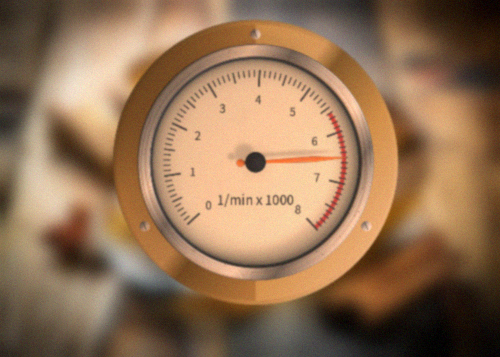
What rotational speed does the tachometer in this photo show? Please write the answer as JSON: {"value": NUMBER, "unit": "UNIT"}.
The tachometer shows {"value": 6500, "unit": "rpm"}
